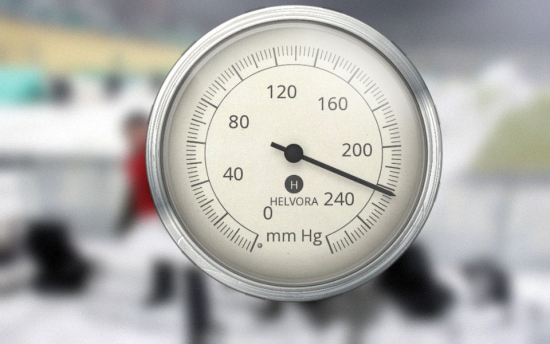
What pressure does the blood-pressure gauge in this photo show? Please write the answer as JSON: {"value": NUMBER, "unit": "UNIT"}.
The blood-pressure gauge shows {"value": 222, "unit": "mmHg"}
